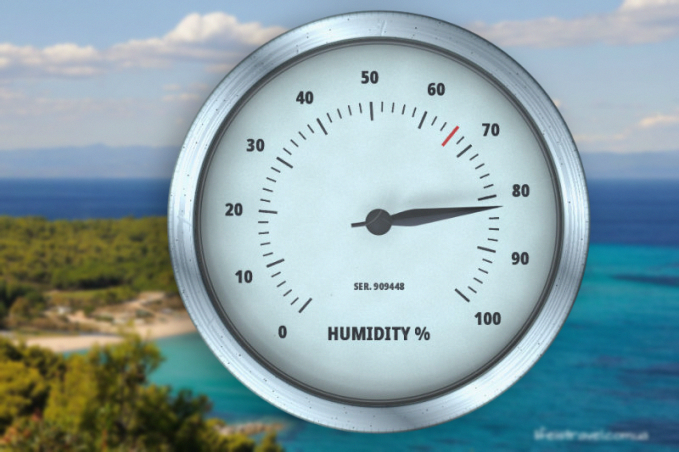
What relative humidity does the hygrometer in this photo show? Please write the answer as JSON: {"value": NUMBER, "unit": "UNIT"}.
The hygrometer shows {"value": 82, "unit": "%"}
